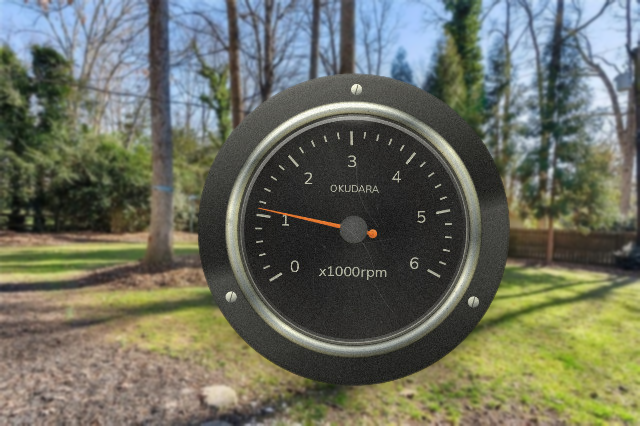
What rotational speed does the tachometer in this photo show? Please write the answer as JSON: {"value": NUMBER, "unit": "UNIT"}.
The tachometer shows {"value": 1100, "unit": "rpm"}
